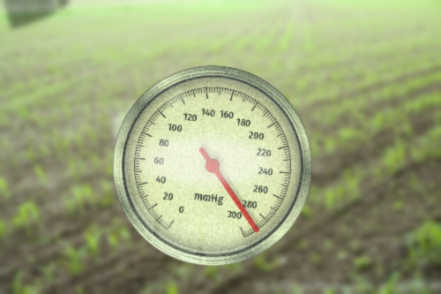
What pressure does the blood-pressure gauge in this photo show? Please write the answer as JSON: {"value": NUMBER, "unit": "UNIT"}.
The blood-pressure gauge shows {"value": 290, "unit": "mmHg"}
